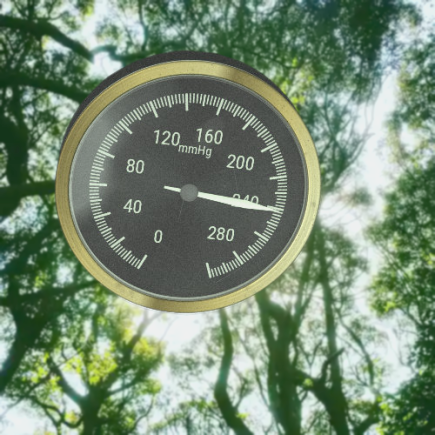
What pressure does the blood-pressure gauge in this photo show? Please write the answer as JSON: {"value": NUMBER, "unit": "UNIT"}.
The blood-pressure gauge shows {"value": 240, "unit": "mmHg"}
